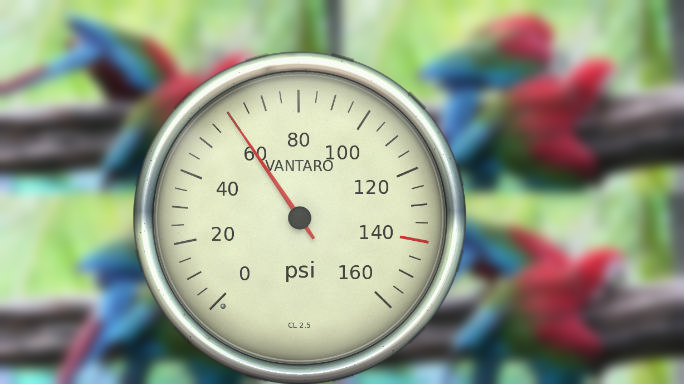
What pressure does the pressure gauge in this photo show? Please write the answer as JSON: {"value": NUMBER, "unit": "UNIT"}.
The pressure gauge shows {"value": 60, "unit": "psi"}
